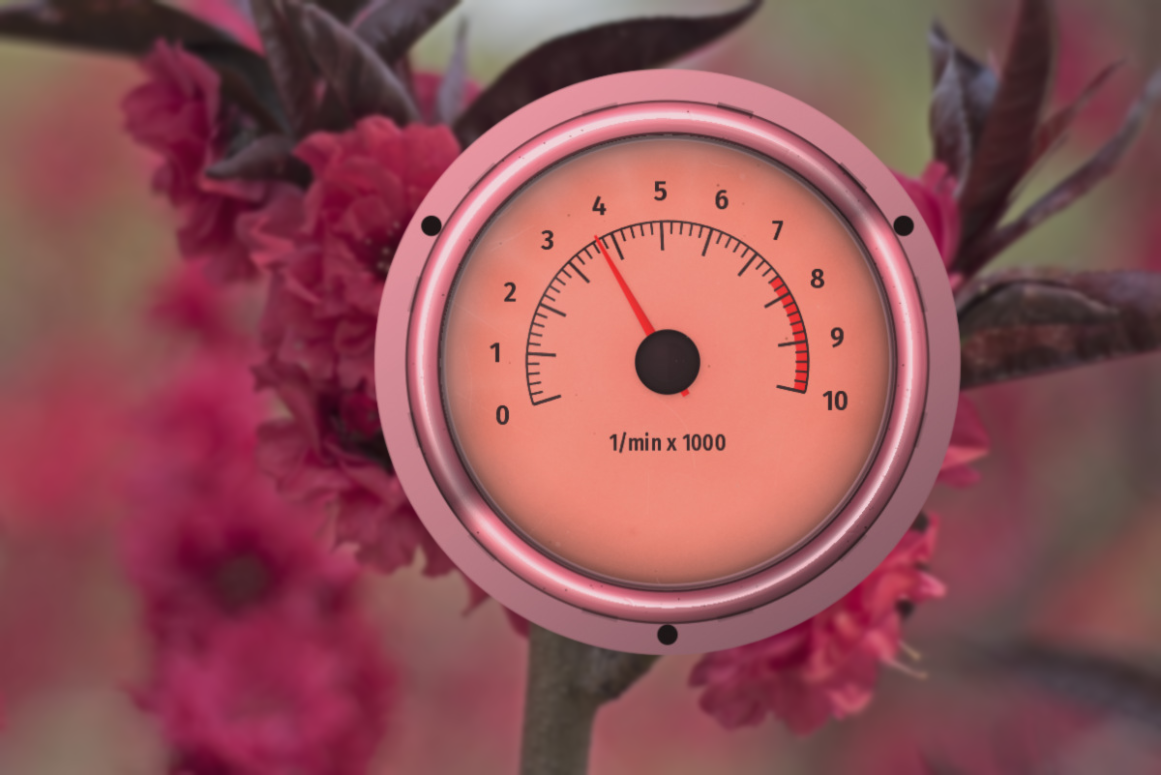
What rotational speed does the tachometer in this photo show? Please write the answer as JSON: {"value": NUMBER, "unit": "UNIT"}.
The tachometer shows {"value": 3700, "unit": "rpm"}
